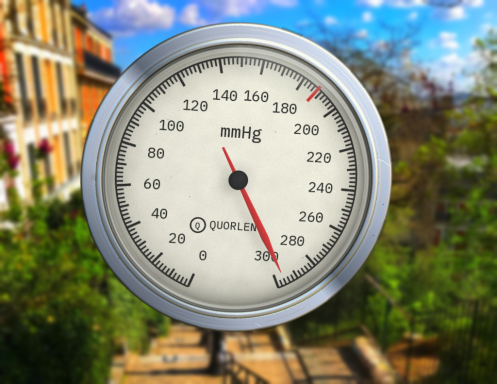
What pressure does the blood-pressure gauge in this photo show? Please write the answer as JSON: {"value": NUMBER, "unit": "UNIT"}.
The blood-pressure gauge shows {"value": 296, "unit": "mmHg"}
